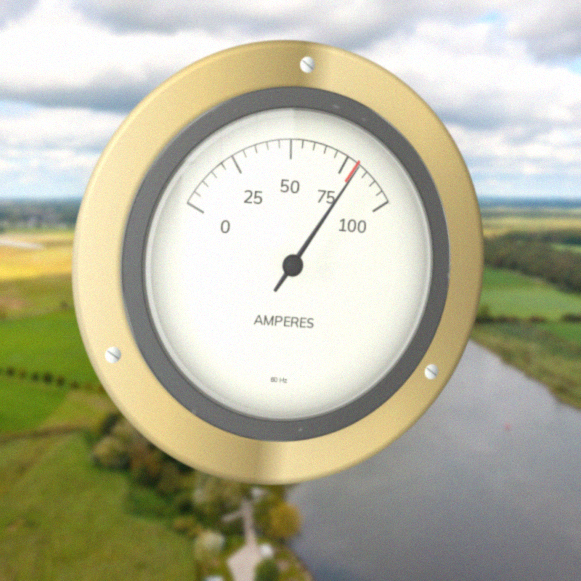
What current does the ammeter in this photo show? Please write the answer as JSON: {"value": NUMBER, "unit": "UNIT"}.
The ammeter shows {"value": 80, "unit": "A"}
